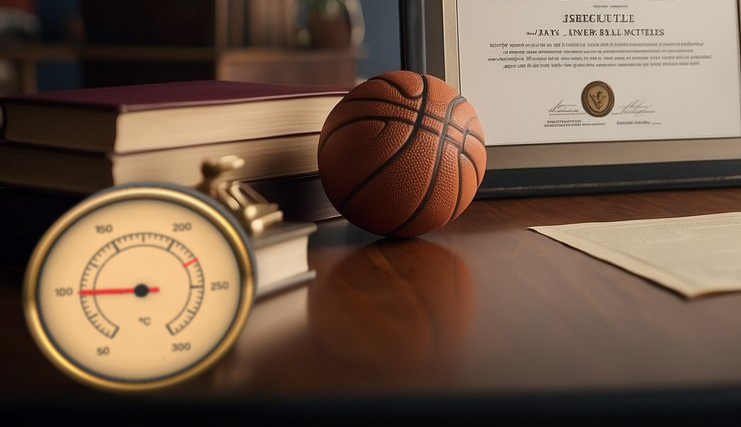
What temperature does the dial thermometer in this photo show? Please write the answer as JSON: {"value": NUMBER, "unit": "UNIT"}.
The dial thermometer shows {"value": 100, "unit": "°C"}
